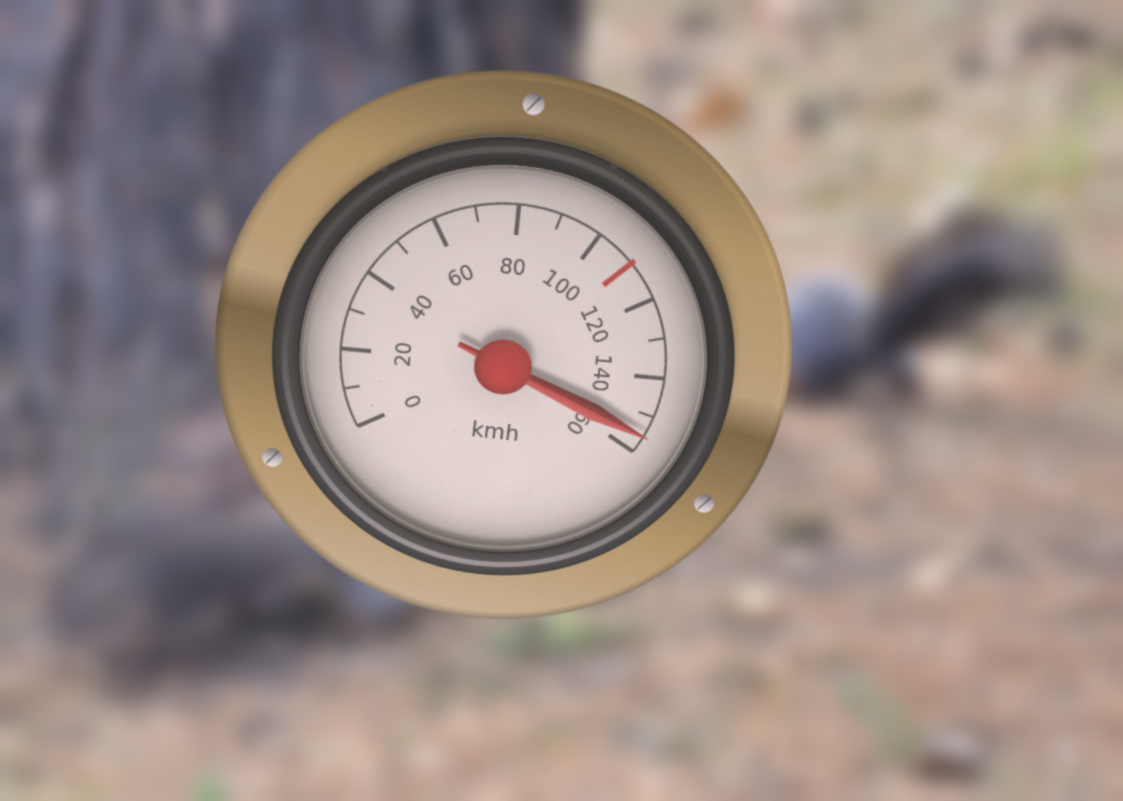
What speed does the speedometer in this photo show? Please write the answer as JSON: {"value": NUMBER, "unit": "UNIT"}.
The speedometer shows {"value": 155, "unit": "km/h"}
